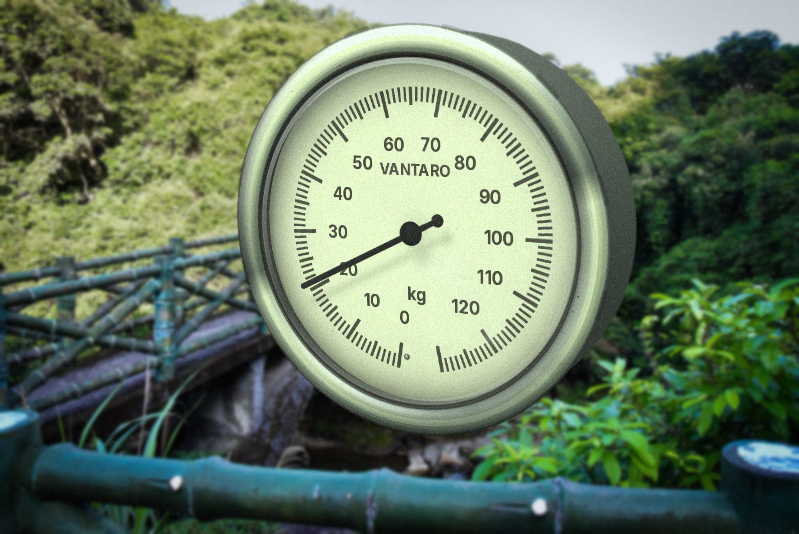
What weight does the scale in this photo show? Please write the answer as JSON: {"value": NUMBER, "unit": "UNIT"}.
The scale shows {"value": 21, "unit": "kg"}
